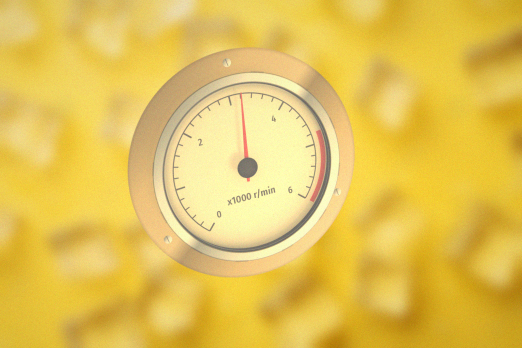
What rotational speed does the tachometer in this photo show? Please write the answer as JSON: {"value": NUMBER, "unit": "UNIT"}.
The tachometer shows {"value": 3200, "unit": "rpm"}
